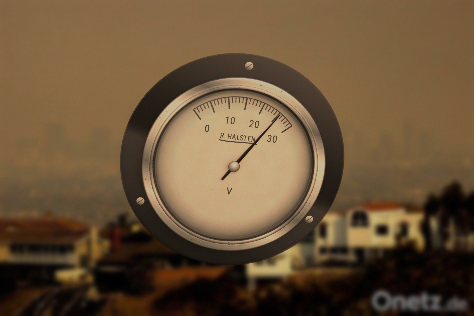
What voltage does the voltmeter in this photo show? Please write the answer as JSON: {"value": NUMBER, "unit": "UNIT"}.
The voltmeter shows {"value": 25, "unit": "V"}
